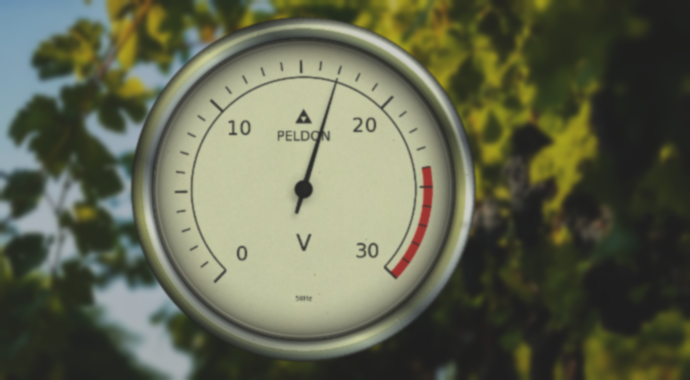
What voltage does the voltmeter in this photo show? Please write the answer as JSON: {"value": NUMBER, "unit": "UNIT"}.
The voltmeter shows {"value": 17, "unit": "V"}
